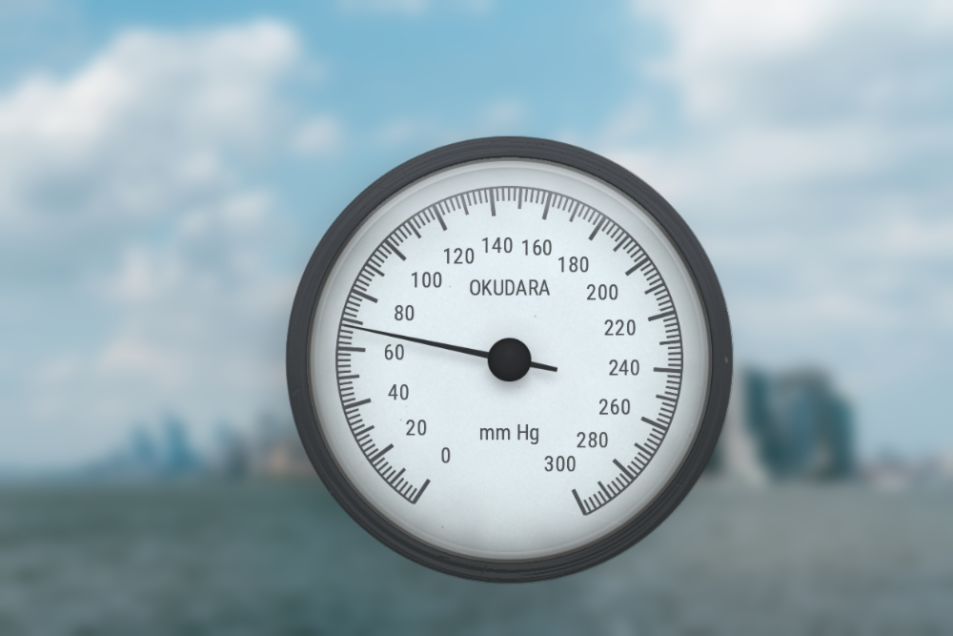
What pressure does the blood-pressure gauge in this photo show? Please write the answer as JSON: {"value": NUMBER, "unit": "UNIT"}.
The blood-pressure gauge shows {"value": 68, "unit": "mmHg"}
